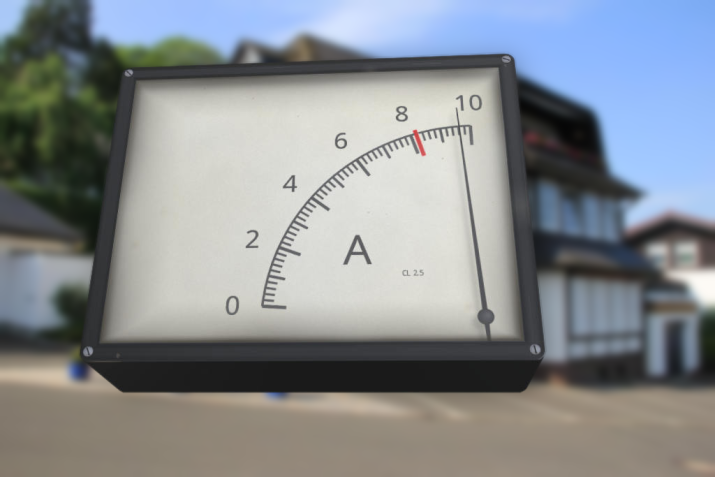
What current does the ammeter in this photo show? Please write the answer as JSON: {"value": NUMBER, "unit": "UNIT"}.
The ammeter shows {"value": 9.6, "unit": "A"}
